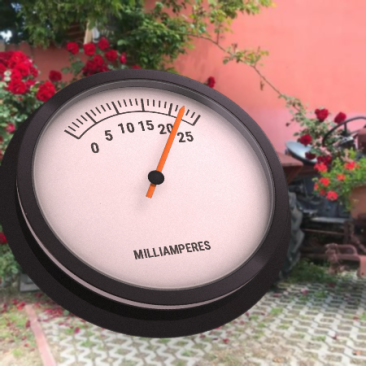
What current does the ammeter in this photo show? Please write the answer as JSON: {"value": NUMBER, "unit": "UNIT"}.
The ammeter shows {"value": 22, "unit": "mA"}
